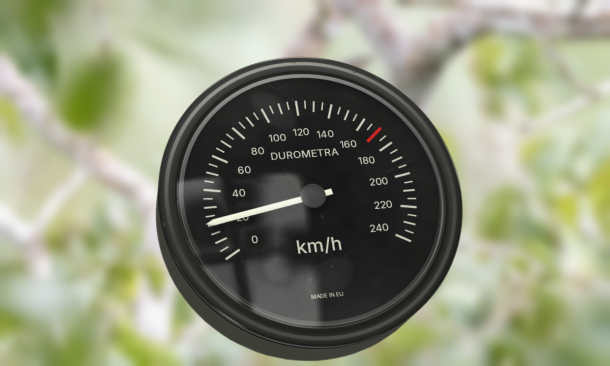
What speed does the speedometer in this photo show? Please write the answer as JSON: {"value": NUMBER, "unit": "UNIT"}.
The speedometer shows {"value": 20, "unit": "km/h"}
